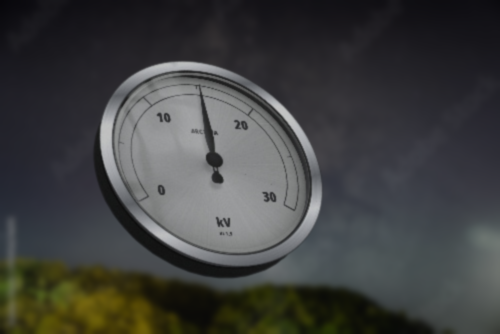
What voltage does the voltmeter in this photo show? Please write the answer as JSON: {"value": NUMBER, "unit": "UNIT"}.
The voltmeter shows {"value": 15, "unit": "kV"}
